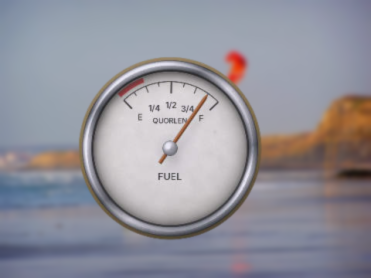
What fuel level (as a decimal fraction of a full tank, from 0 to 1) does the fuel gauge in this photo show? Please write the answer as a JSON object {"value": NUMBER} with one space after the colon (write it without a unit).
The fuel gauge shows {"value": 0.875}
